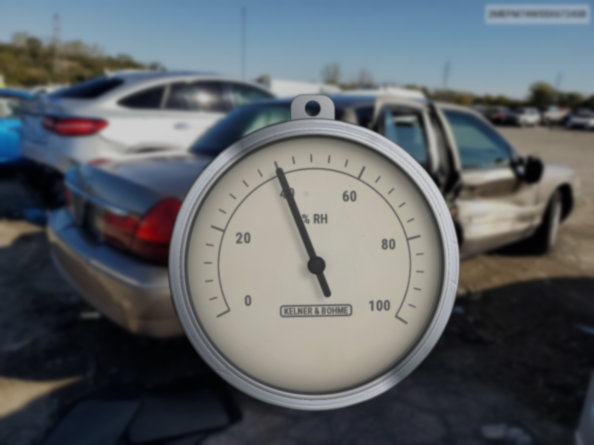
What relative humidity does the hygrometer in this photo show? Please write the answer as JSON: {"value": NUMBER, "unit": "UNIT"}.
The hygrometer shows {"value": 40, "unit": "%"}
